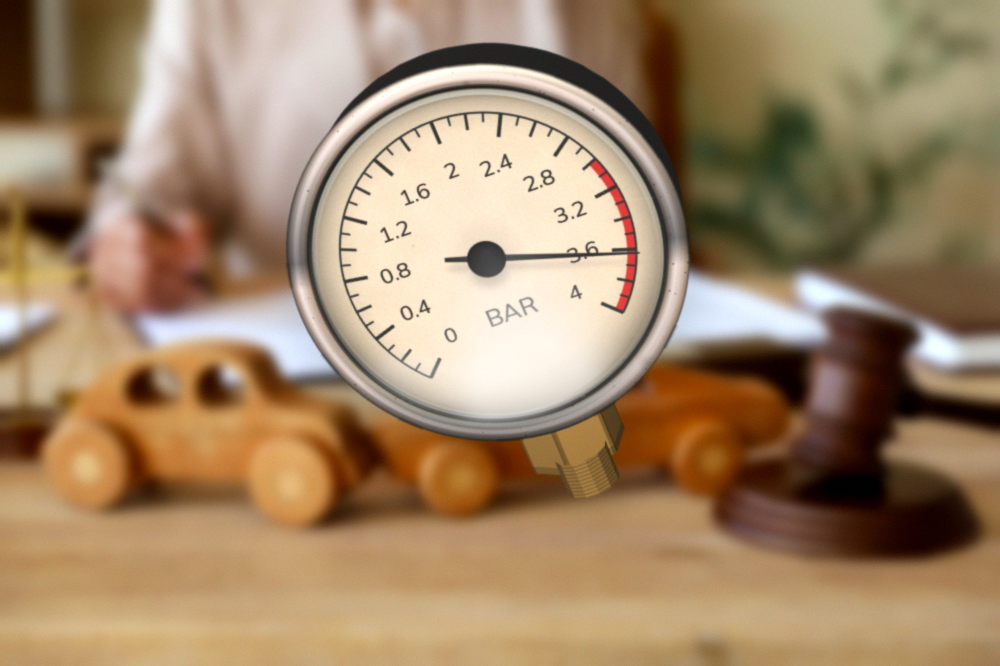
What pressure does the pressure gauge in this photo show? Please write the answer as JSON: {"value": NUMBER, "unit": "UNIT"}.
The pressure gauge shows {"value": 3.6, "unit": "bar"}
